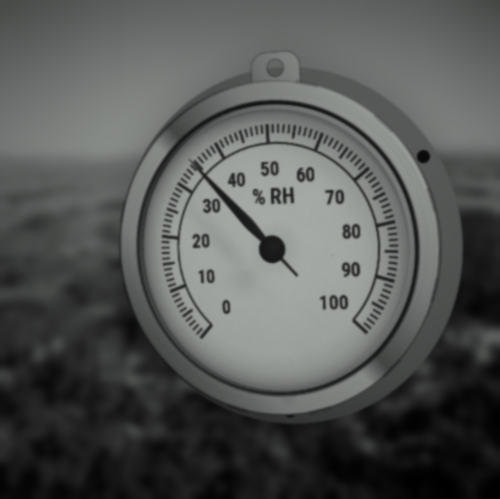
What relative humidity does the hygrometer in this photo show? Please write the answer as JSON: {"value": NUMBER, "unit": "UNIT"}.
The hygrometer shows {"value": 35, "unit": "%"}
